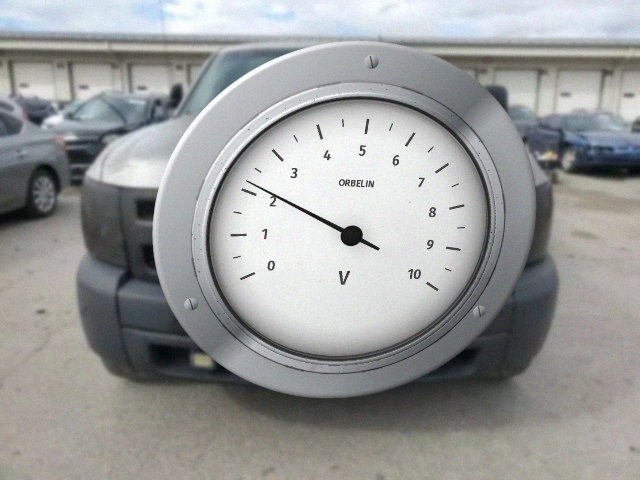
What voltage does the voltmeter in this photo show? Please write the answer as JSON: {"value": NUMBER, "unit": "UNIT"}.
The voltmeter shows {"value": 2.25, "unit": "V"}
